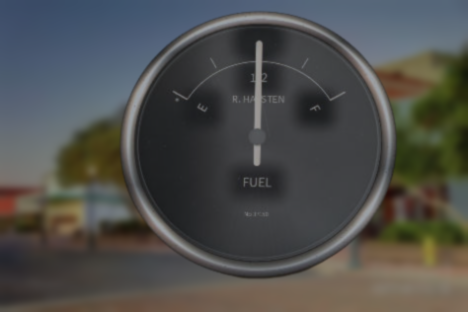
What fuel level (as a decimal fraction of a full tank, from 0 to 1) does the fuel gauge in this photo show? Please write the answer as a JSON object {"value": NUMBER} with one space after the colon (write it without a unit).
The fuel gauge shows {"value": 0.5}
